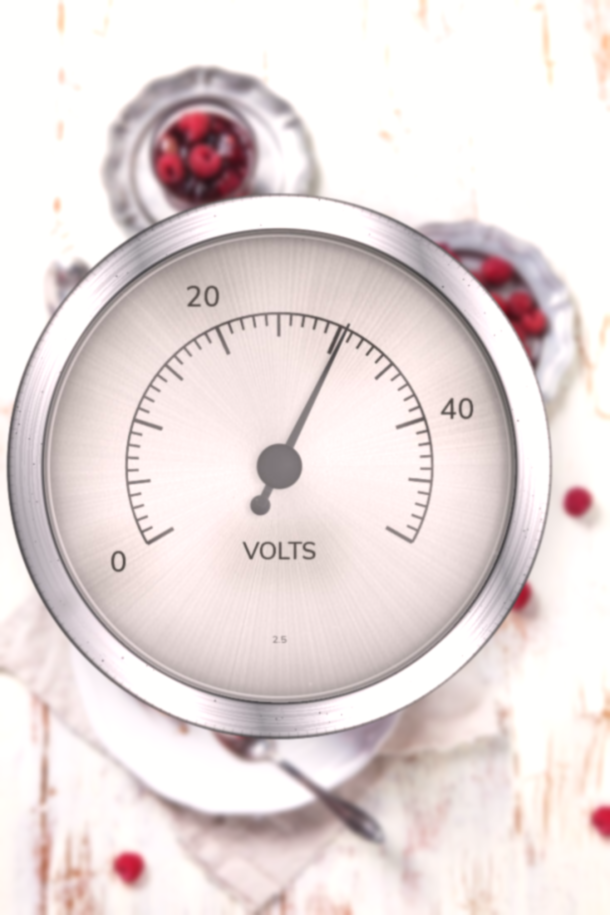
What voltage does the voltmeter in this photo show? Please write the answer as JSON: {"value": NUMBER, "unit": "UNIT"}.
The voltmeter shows {"value": 30.5, "unit": "V"}
